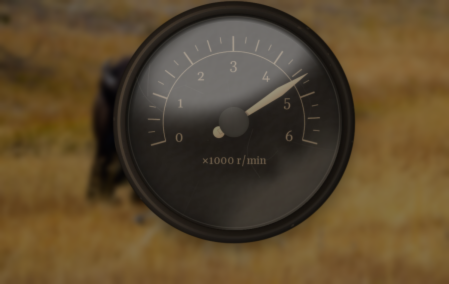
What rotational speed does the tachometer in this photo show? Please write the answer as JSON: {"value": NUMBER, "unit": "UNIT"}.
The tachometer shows {"value": 4625, "unit": "rpm"}
